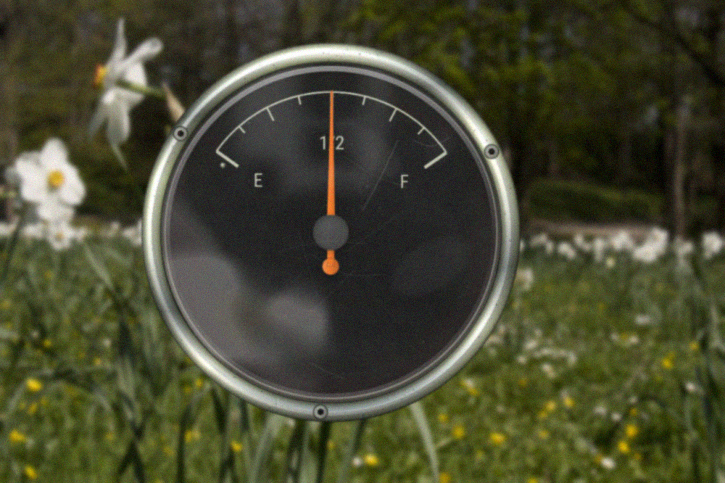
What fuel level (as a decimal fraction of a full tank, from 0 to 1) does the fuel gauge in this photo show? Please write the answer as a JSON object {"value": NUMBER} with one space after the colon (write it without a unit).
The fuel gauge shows {"value": 0.5}
